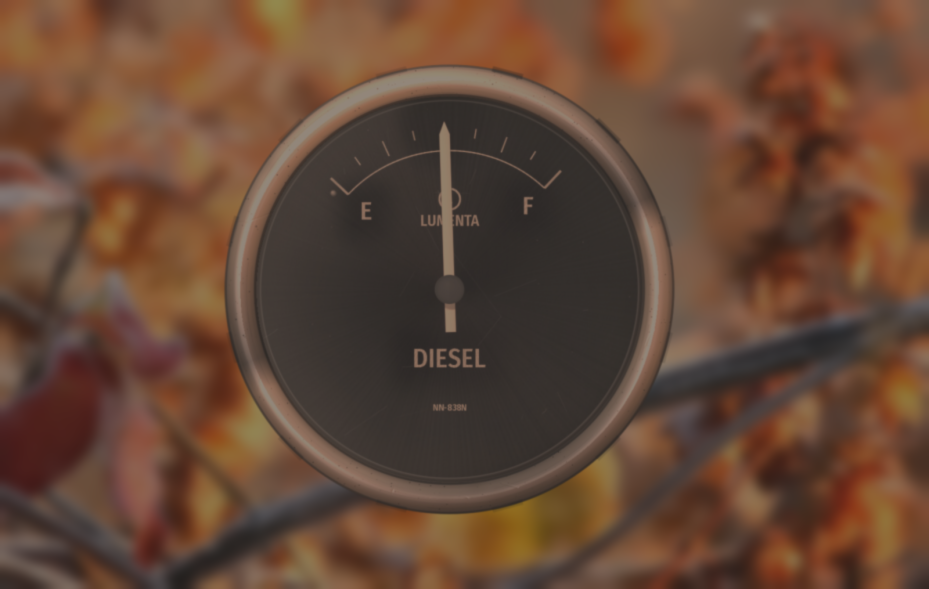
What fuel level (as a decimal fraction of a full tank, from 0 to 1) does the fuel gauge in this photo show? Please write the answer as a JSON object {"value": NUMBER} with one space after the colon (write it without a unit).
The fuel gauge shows {"value": 0.5}
